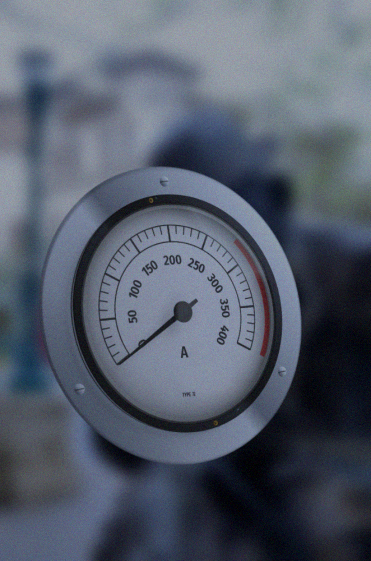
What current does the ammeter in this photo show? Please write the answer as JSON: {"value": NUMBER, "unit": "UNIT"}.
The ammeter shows {"value": 0, "unit": "A"}
